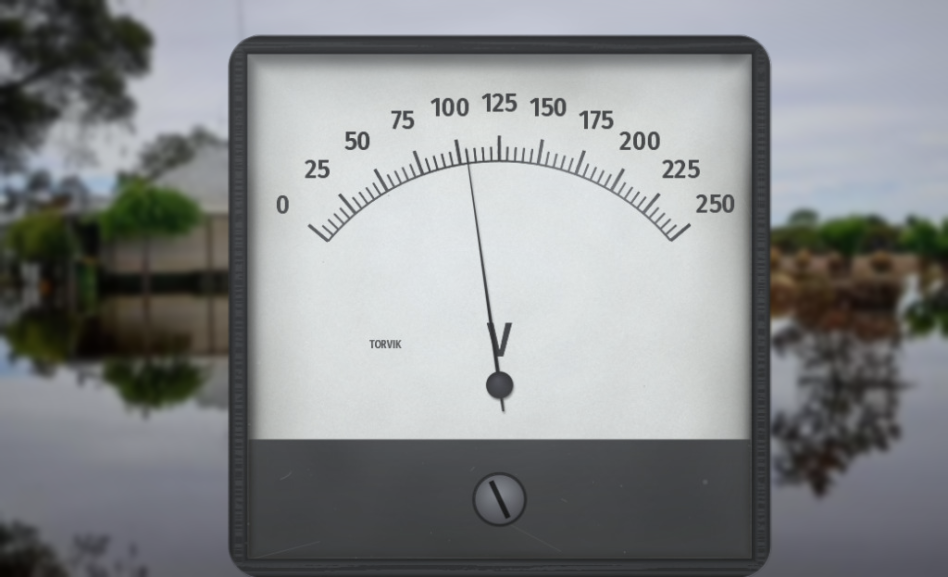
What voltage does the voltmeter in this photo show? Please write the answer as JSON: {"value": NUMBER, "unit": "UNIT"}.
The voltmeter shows {"value": 105, "unit": "V"}
